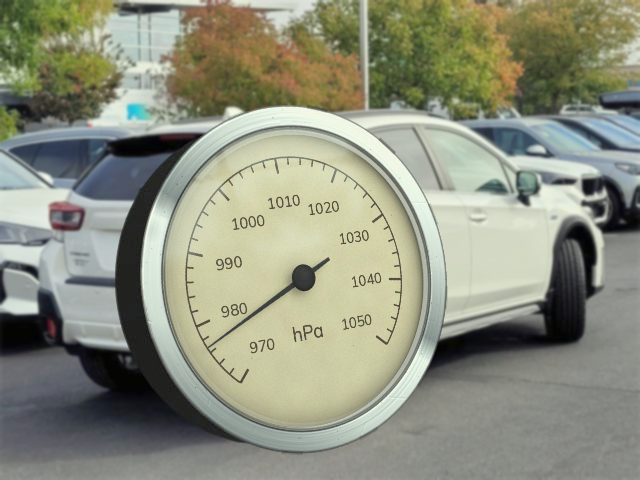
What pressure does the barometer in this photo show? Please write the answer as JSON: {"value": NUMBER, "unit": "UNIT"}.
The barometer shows {"value": 977, "unit": "hPa"}
